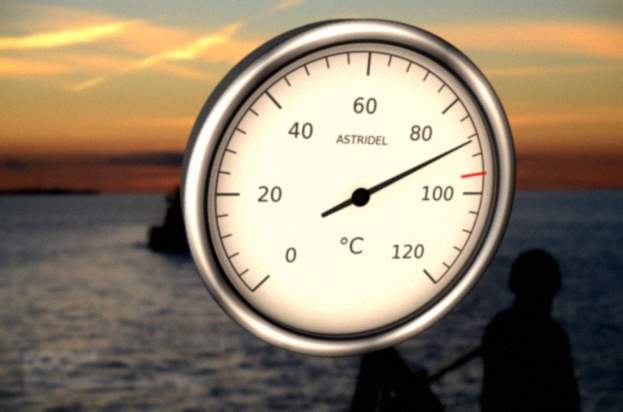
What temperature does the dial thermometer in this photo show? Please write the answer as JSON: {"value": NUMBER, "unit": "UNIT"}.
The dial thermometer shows {"value": 88, "unit": "°C"}
